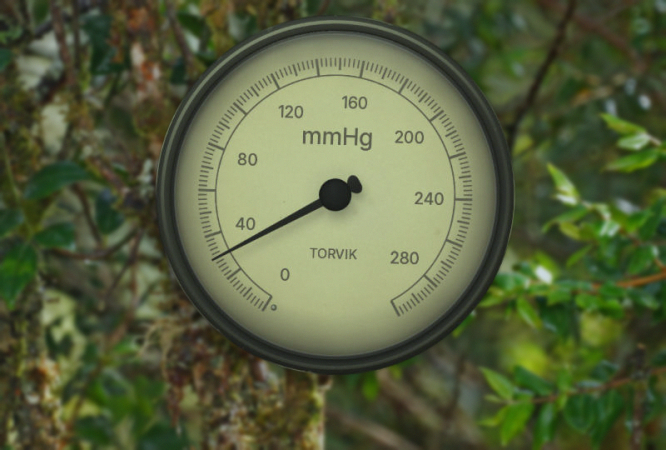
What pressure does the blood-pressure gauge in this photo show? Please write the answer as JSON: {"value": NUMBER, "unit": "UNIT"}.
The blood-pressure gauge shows {"value": 30, "unit": "mmHg"}
